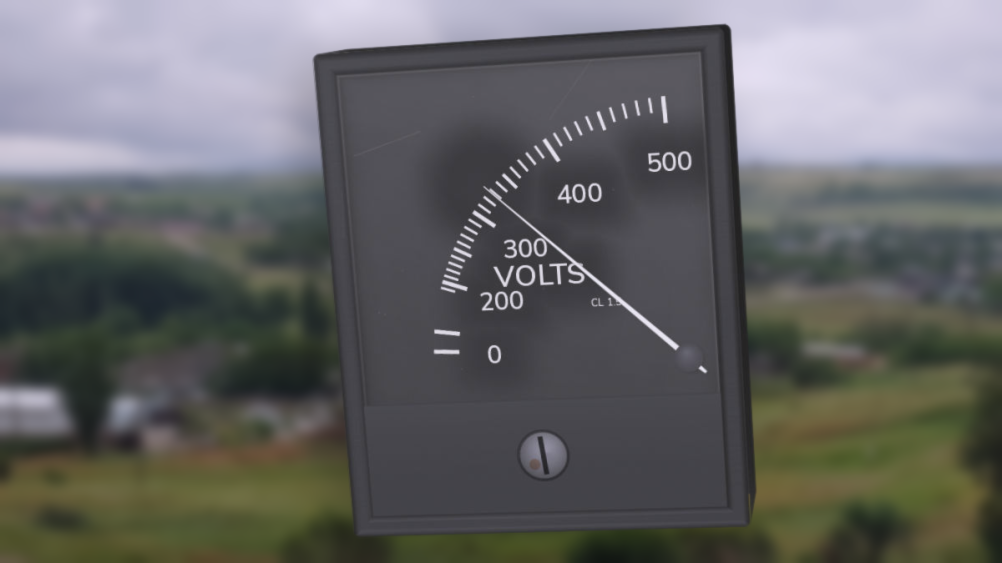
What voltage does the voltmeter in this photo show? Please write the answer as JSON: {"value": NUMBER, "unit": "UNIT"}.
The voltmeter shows {"value": 330, "unit": "V"}
